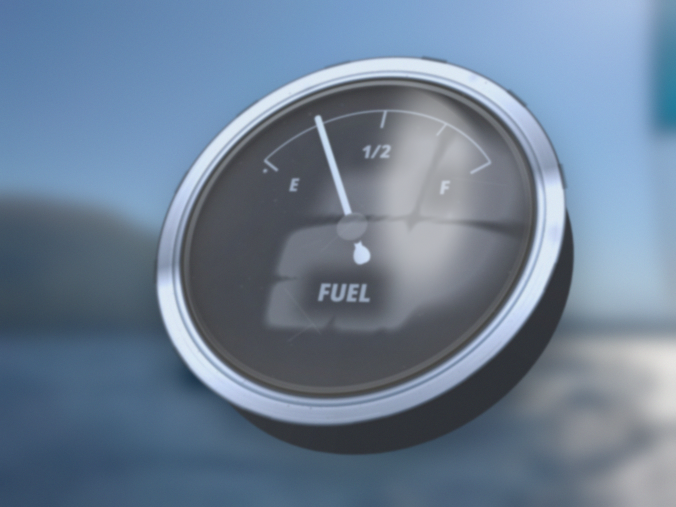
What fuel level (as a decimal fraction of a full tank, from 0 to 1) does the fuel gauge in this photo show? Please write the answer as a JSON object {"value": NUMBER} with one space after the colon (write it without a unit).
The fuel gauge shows {"value": 0.25}
